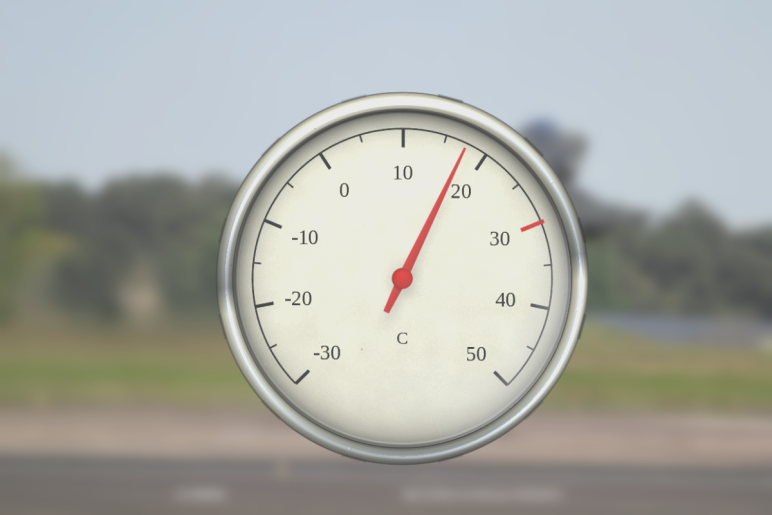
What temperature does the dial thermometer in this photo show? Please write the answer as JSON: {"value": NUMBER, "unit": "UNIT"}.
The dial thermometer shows {"value": 17.5, "unit": "°C"}
